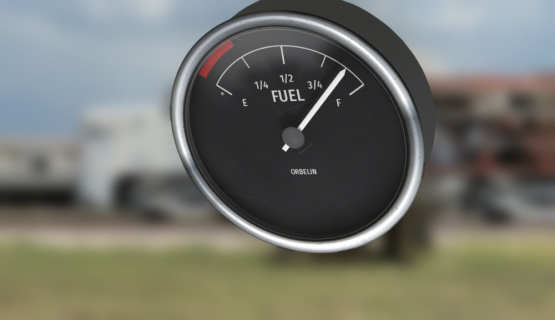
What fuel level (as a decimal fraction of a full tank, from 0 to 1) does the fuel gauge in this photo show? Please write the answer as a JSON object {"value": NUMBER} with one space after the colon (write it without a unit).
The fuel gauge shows {"value": 0.875}
